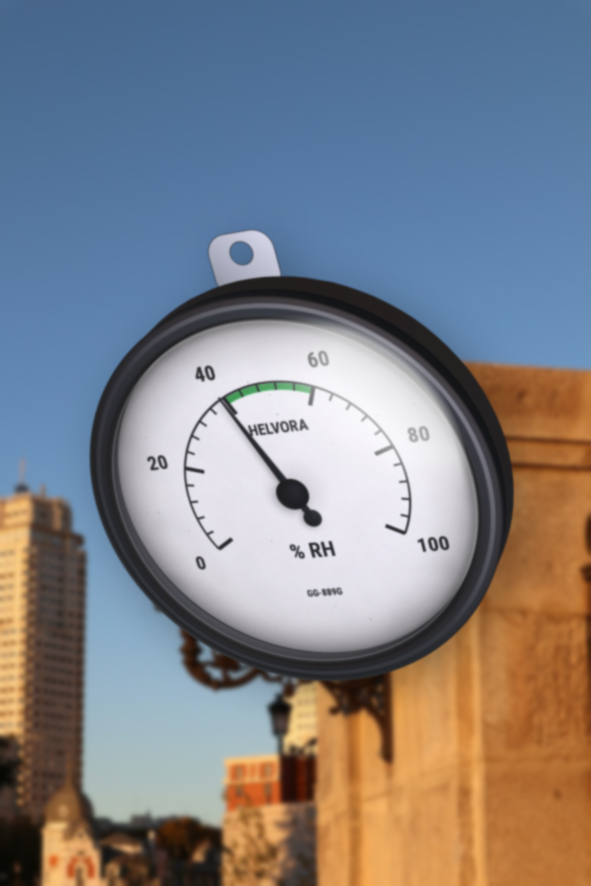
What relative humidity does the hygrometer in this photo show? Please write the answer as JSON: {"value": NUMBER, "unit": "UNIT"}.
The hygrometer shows {"value": 40, "unit": "%"}
